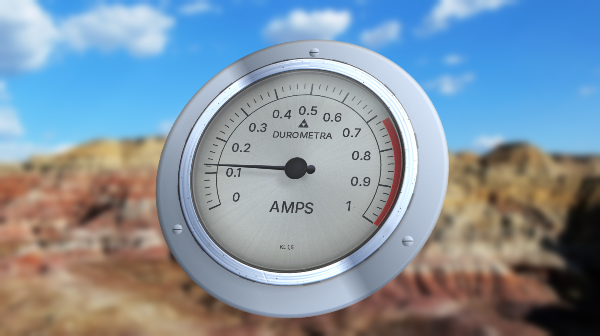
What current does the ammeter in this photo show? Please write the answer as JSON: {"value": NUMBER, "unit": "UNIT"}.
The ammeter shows {"value": 0.12, "unit": "A"}
